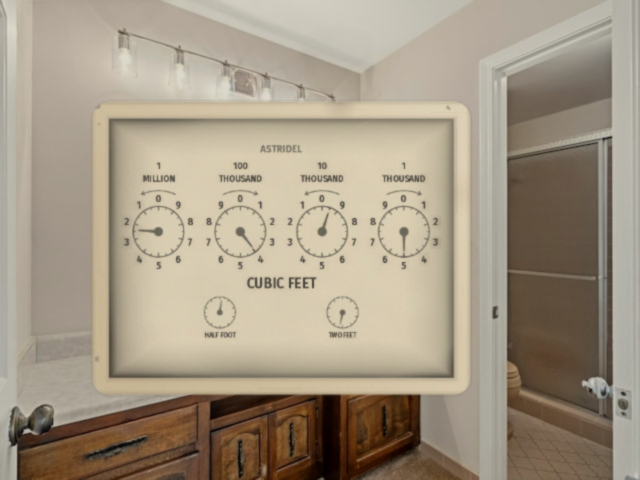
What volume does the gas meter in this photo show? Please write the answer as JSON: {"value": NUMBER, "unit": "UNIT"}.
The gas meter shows {"value": 239500, "unit": "ft³"}
